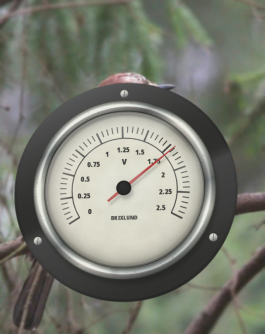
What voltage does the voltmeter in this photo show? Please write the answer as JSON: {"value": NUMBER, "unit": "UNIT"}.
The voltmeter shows {"value": 1.8, "unit": "V"}
